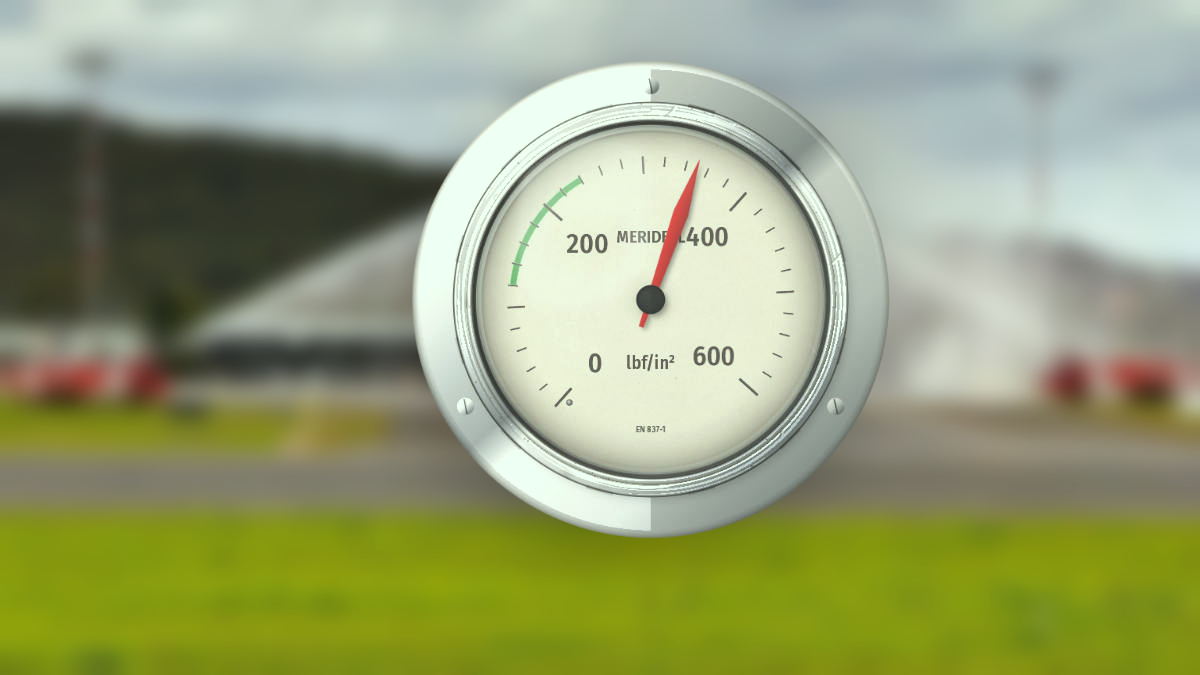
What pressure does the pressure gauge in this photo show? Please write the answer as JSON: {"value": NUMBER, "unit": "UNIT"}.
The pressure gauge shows {"value": 350, "unit": "psi"}
